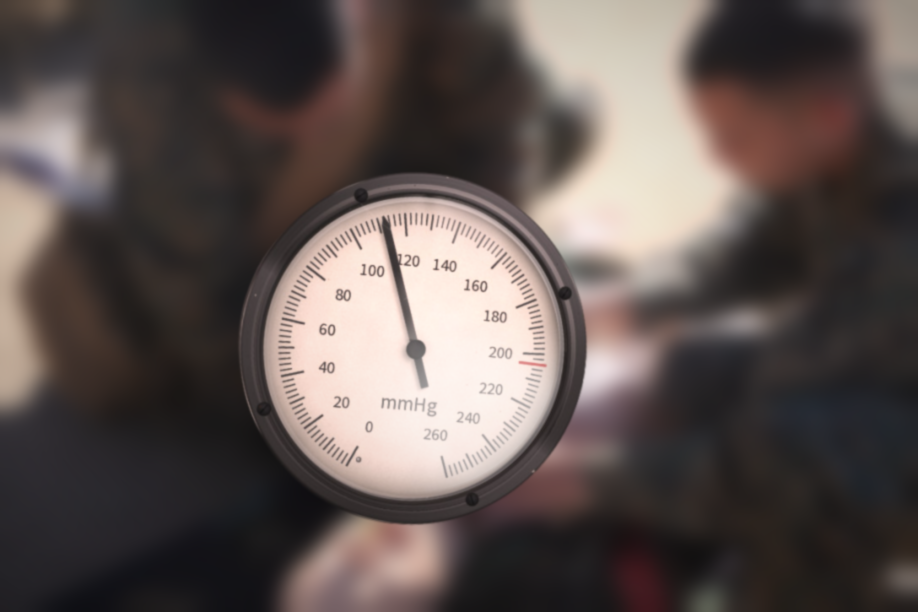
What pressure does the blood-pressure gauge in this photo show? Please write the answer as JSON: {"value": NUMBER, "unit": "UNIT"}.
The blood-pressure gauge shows {"value": 112, "unit": "mmHg"}
